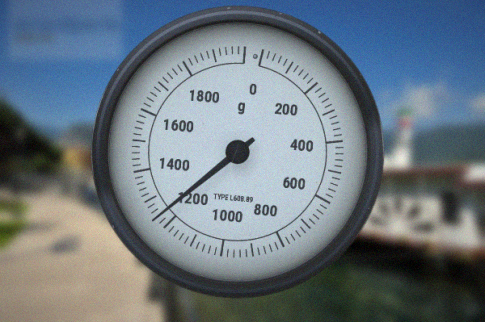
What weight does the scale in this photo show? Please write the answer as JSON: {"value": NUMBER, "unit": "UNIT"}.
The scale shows {"value": 1240, "unit": "g"}
